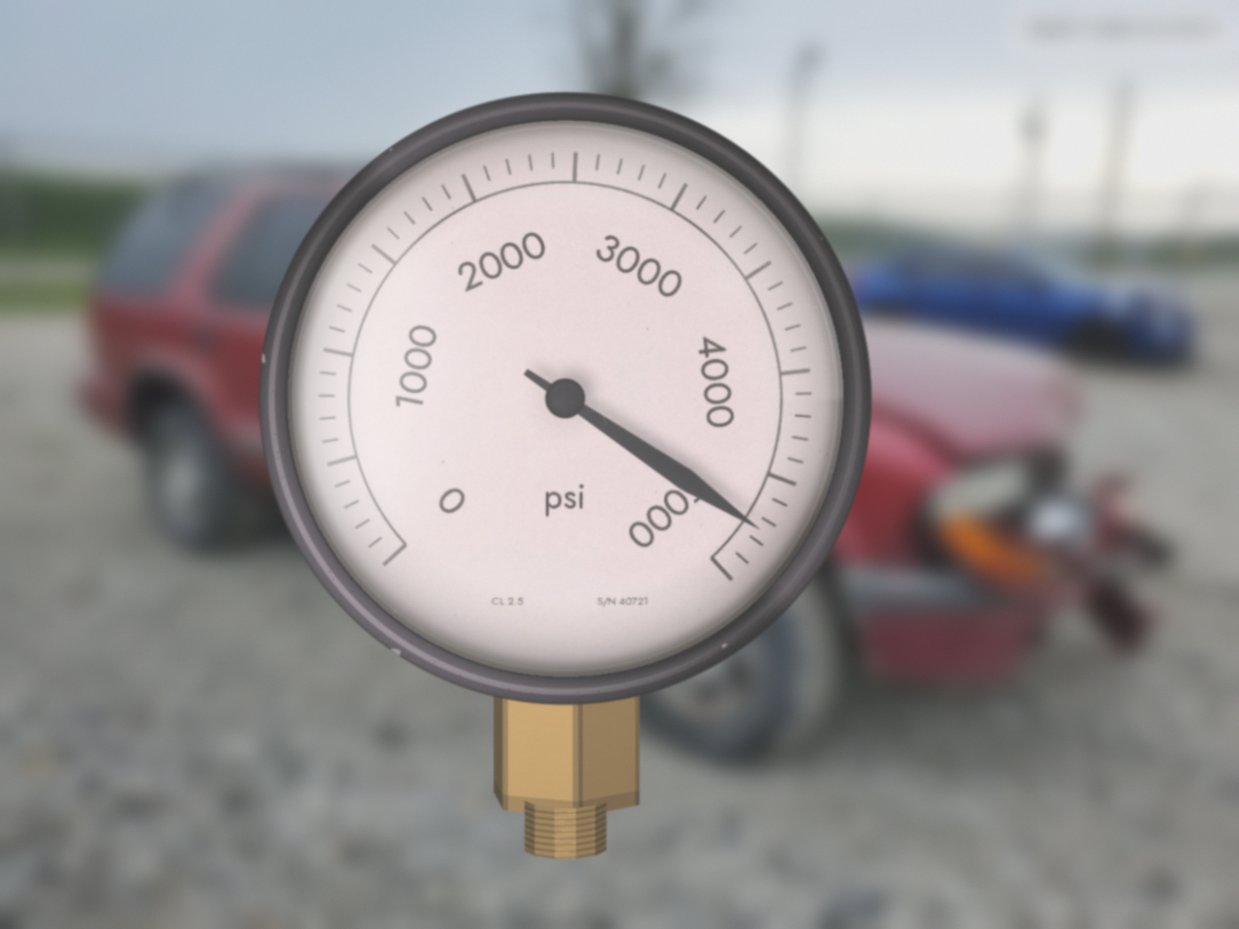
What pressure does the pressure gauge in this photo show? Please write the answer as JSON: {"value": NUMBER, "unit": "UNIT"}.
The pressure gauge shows {"value": 4750, "unit": "psi"}
